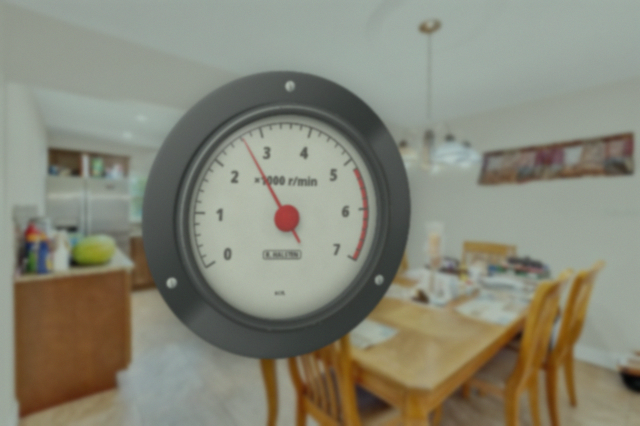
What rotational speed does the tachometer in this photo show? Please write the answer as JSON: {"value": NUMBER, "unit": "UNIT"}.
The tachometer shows {"value": 2600, "unit": "rpm"}
